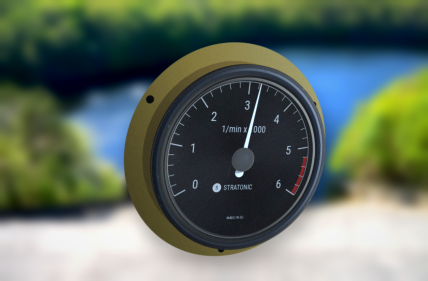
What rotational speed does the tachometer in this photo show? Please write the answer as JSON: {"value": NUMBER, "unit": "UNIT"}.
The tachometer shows {"value": 3200, "unit": "rpm"}
